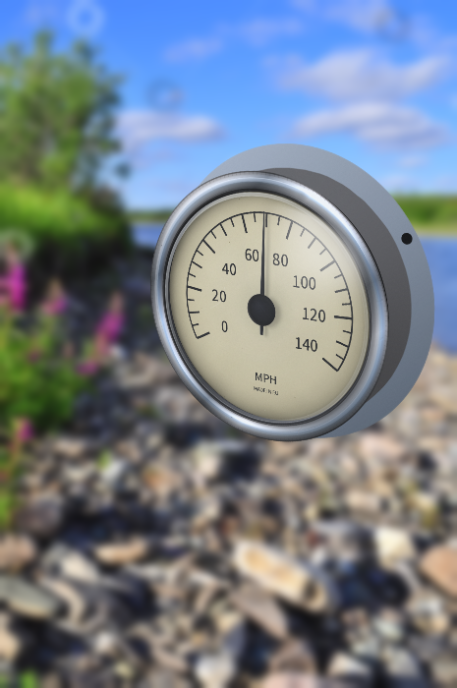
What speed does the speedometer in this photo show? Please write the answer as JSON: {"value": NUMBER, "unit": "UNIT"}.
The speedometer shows {"value": 70, "unit": "mph"}
